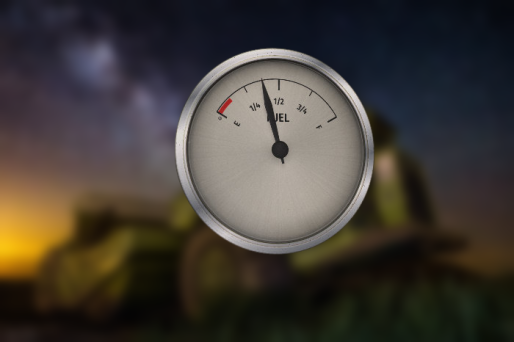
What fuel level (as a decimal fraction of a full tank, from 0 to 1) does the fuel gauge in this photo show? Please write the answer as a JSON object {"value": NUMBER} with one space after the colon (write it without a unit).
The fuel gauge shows {"value": 0.375}
